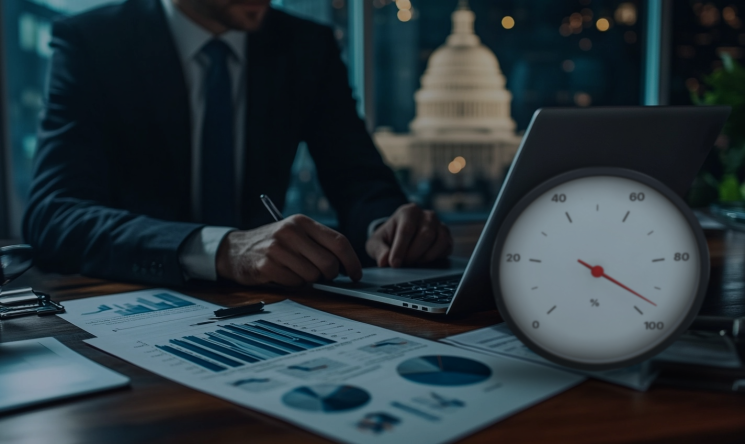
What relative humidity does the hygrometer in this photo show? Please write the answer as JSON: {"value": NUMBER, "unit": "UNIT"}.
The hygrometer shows {"value": 95, "unit": "%"}
